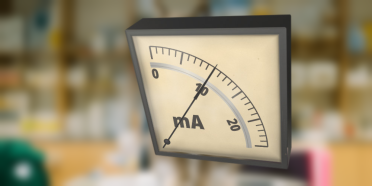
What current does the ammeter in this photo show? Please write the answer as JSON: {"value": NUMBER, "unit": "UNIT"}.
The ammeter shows {"value": 10, "unit": "mA"}
